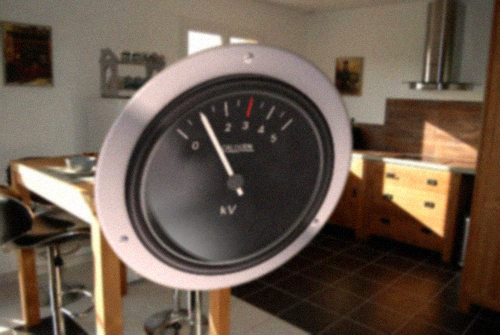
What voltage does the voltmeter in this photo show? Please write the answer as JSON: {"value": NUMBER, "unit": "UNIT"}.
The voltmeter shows {"value": 1, "unit": "kV"}
